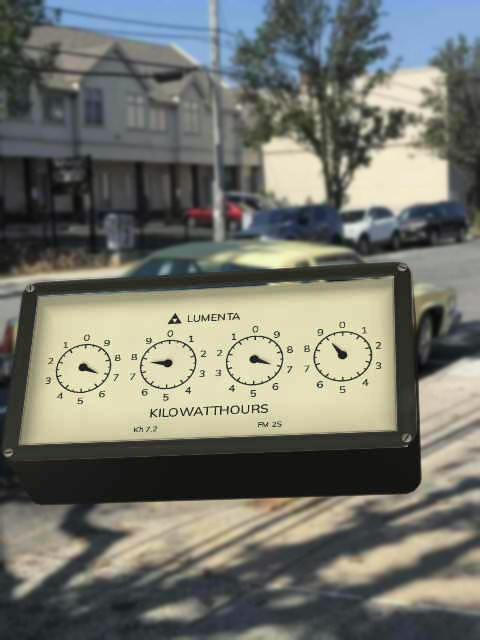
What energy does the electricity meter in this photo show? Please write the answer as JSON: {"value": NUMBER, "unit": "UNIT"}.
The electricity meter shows {"value": 6769, "unit": "kWh"}
